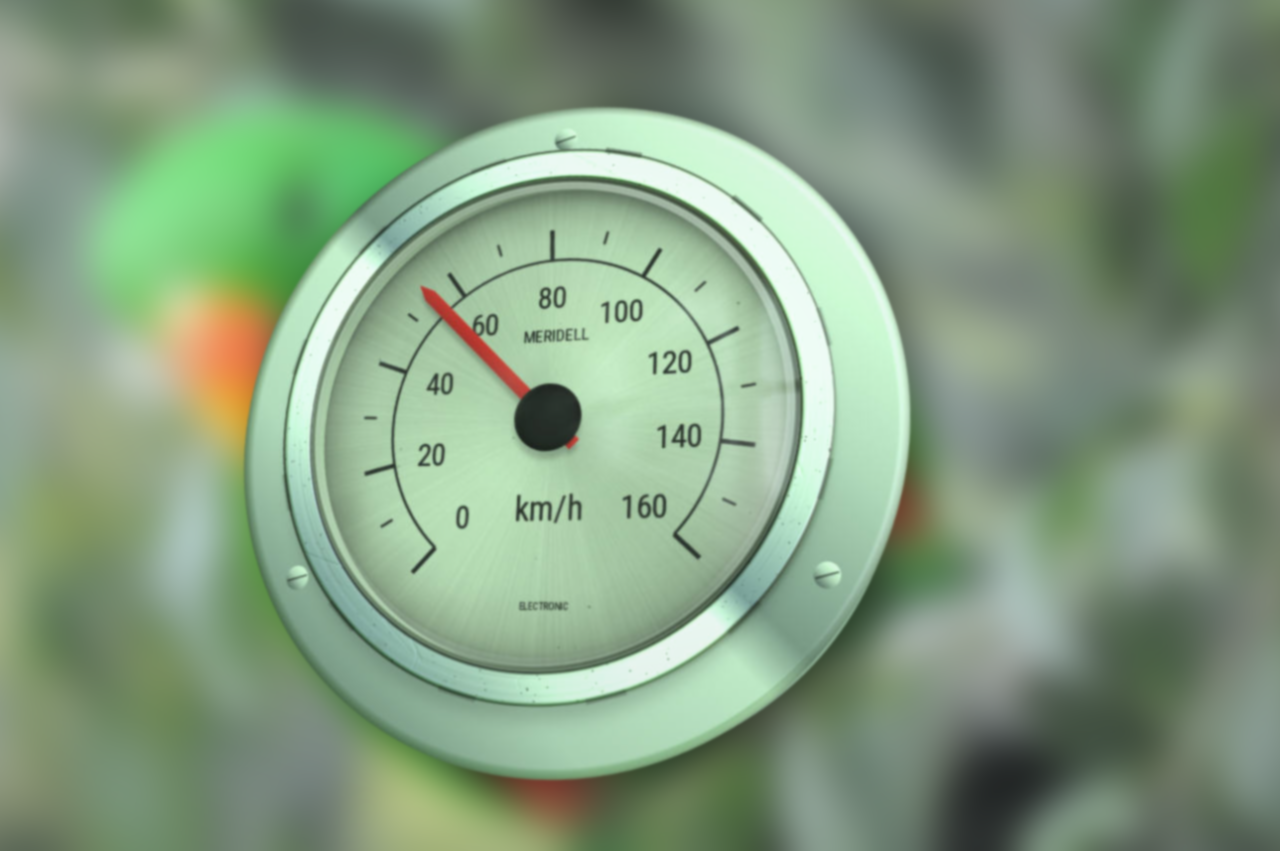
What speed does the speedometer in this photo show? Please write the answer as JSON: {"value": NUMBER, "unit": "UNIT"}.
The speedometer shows {"value": 55, "unit": "km/h"}
